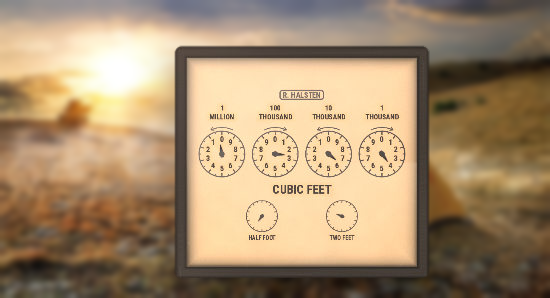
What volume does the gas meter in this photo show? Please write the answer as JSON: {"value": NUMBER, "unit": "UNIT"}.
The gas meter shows {"value": 26400, "unit": "ft³"}
